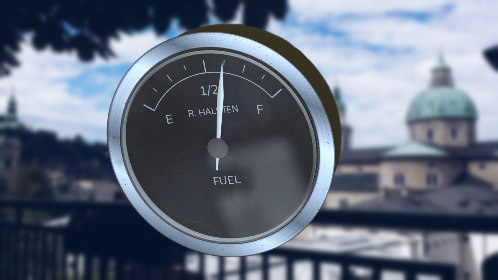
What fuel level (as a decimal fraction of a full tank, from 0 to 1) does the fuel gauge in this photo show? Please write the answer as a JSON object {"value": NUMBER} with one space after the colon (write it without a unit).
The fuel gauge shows {"value": 0.625}
